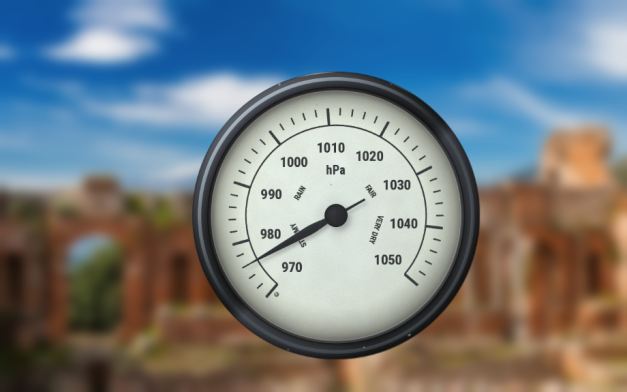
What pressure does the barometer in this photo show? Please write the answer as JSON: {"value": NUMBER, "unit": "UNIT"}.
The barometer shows {"value": 976, "unit": "hPa"}
